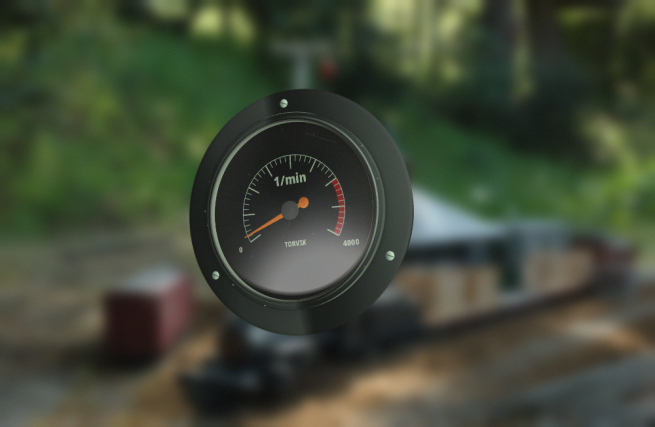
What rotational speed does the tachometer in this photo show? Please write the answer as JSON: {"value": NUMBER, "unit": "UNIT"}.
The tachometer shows {"value": 100, "unit": "rpm"}
